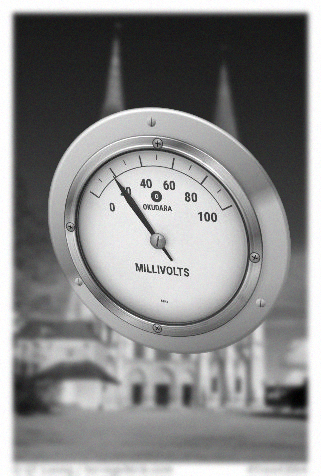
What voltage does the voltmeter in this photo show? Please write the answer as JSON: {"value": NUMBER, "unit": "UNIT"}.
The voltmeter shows {"value": 20, "unit": "mV"}
